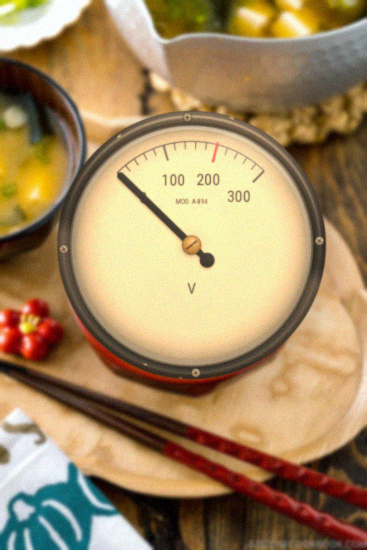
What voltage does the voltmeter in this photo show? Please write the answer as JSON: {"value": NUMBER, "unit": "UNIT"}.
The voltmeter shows {"value": 0, "unit": "V"}
